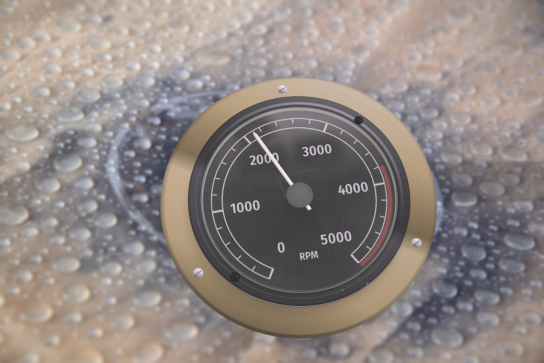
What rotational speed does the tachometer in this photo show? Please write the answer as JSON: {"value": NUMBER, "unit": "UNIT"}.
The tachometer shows {"value": 2100, "unit": "rpm"}
